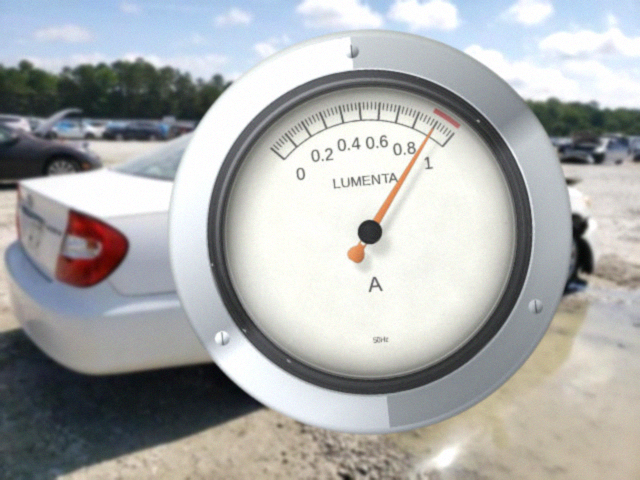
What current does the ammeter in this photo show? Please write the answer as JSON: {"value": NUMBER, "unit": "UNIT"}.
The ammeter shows {"value": 0.9, "unit": "A"}
